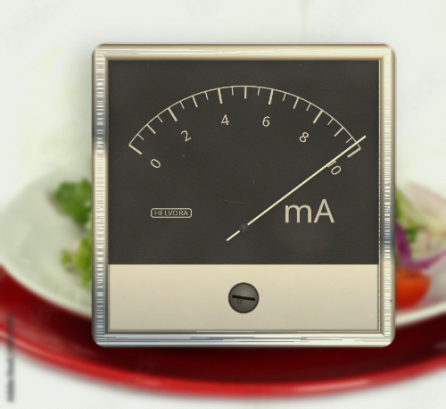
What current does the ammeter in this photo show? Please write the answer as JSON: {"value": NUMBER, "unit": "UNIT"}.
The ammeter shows {"value": 9.75, "unit": "mA"}
